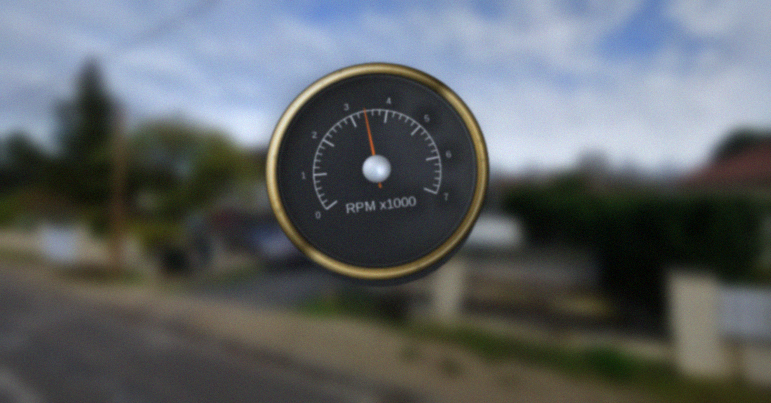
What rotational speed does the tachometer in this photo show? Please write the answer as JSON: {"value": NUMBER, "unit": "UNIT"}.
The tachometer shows {"value": 3400, "unit": "rpm"}
